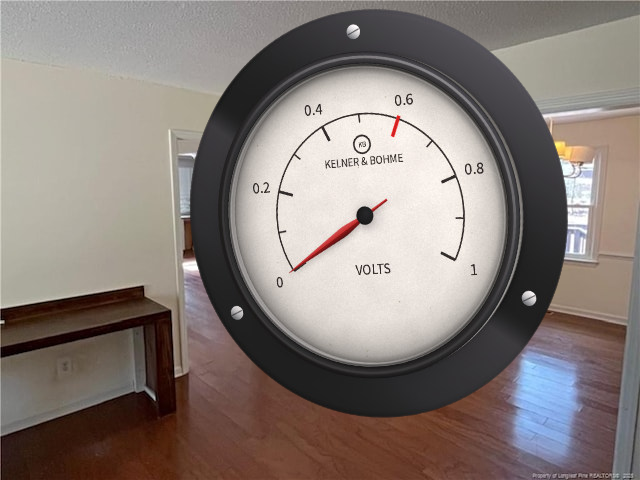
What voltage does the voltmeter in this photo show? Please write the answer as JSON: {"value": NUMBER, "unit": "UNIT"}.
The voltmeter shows {"value": 0, "unit": "V"}
